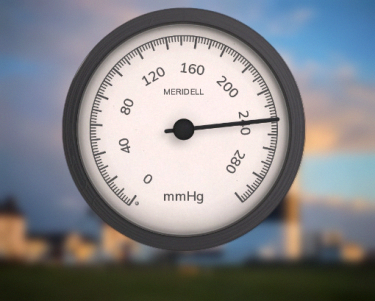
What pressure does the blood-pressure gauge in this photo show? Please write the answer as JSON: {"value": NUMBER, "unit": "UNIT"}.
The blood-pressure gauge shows {"value": 240, "unit": "mmHg"}
